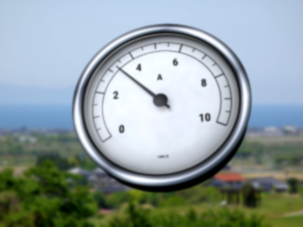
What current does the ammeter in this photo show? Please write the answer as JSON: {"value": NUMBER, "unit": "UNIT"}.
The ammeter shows {"value": 3.25, "unit": "A"}
